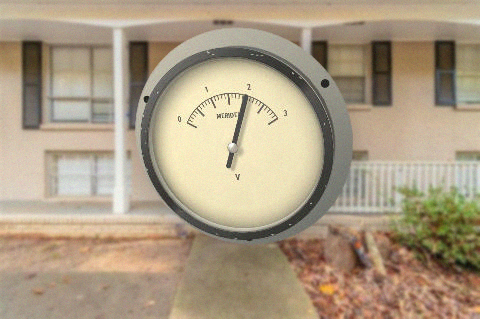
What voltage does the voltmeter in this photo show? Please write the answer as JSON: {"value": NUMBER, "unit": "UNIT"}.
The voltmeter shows {"value": 2, "unit": "V"}
